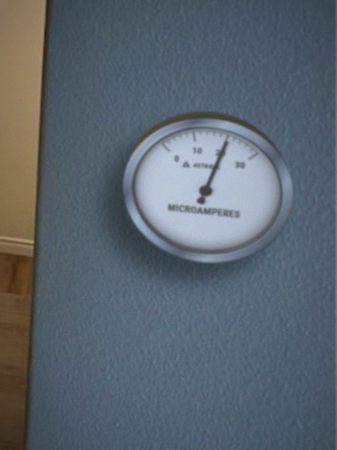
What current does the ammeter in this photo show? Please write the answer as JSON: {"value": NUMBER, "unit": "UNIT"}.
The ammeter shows {"value": 20, "unit": "µA"}
